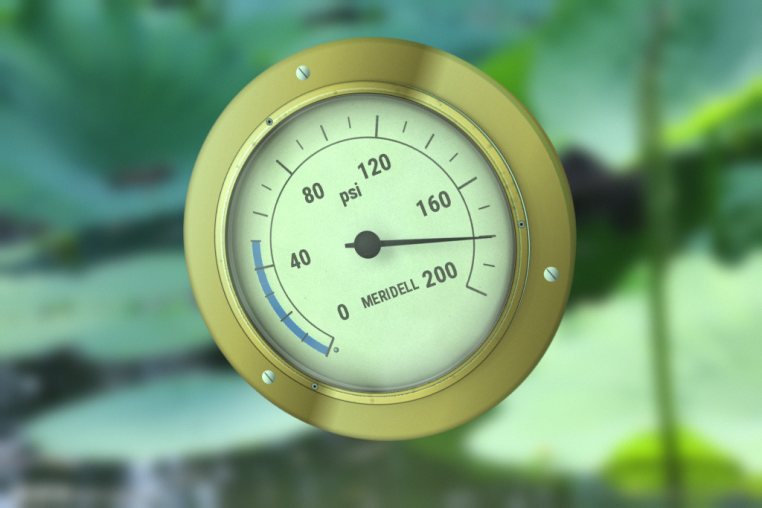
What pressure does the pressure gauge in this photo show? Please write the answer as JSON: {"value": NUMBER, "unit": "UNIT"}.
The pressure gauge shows {"value": 180, "unit": "psi"}
